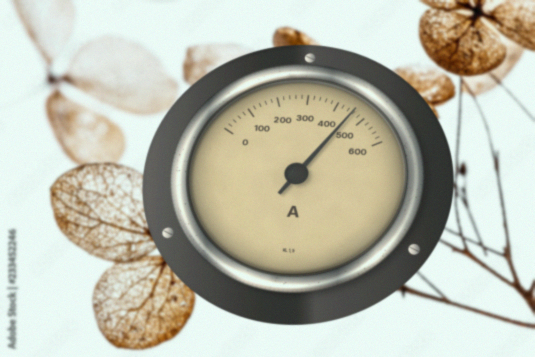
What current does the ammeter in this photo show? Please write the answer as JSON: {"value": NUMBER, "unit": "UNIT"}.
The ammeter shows {"value": 460, "unit": "A"}
